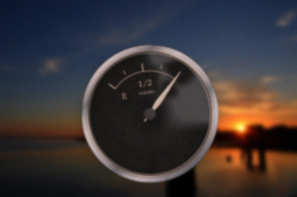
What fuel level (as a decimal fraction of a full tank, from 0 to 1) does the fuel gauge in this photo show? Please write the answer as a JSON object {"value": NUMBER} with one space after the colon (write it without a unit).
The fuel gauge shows {"value": 1}
